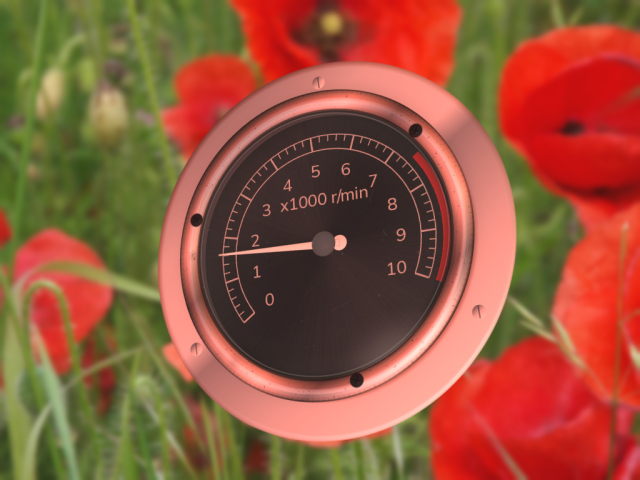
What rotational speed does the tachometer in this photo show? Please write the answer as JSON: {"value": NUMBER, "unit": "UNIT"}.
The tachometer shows {"value": 1600, "unit": "rpm"}
